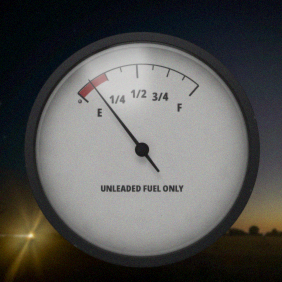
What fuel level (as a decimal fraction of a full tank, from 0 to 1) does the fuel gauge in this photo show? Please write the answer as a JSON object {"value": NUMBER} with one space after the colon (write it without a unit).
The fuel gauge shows {"value": 0.125}
